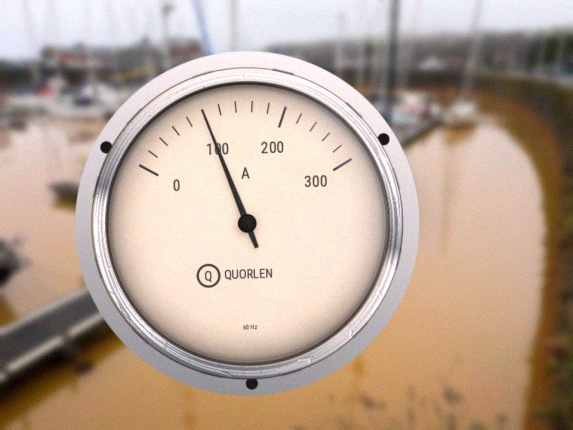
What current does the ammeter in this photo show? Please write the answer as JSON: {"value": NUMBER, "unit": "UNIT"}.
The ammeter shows {"value": 100, "unit": "A"}
